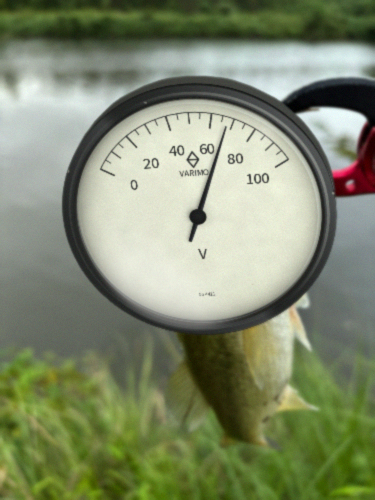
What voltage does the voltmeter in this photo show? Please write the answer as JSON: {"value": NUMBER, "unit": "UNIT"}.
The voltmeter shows {"value": 67.5, "unit": "V"}
